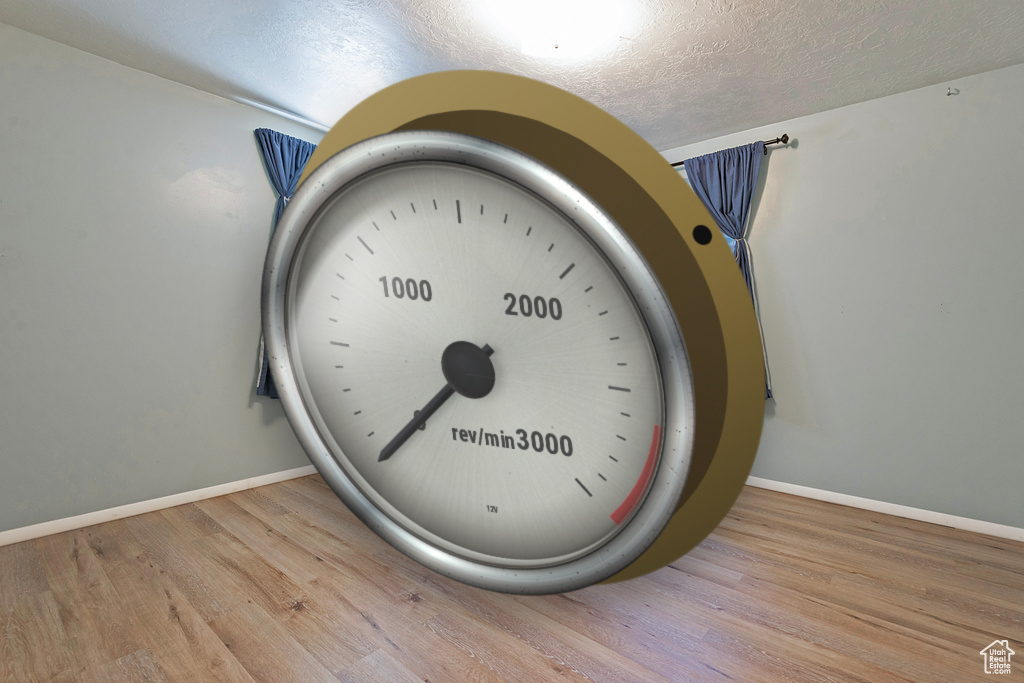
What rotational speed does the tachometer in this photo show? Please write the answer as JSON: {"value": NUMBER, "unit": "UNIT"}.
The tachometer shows {"value": 0, "unit": "rpm"}
